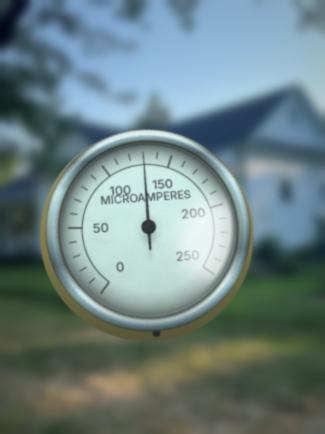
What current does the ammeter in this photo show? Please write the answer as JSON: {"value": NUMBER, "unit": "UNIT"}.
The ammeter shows {"value": 130, "unit": "µA"}
